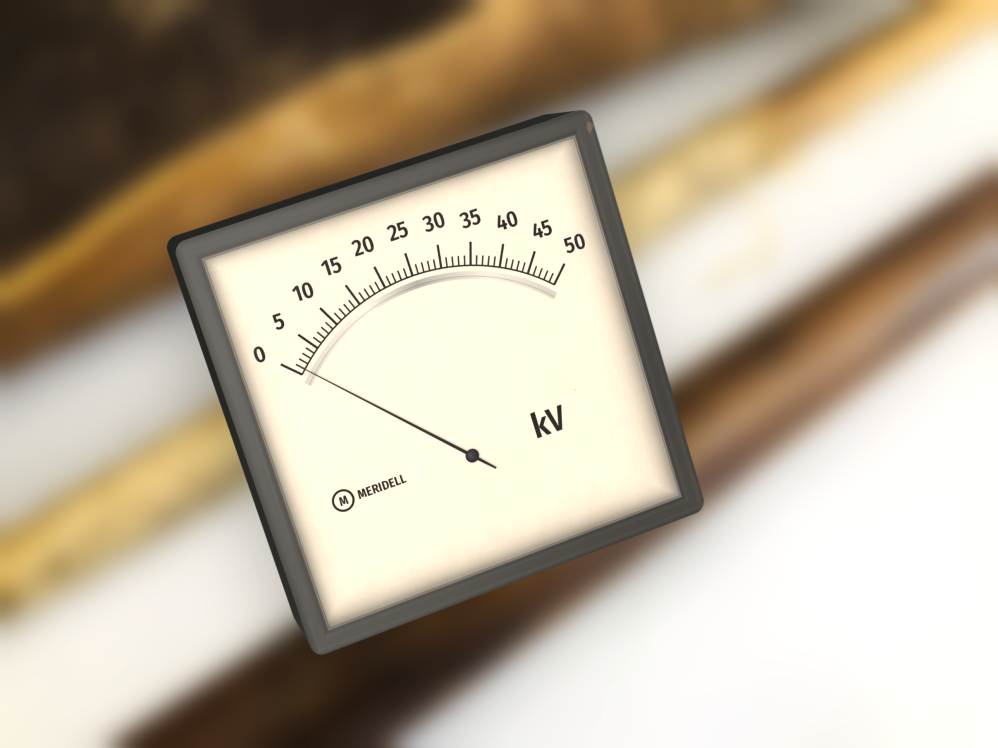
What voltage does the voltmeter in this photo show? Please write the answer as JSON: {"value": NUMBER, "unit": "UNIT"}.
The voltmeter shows {"value": 1, "unit": "kV"}
